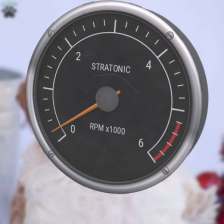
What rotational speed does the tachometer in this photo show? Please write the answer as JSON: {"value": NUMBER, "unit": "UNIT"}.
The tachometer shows {"value": 200, "unit": "rpm"}
